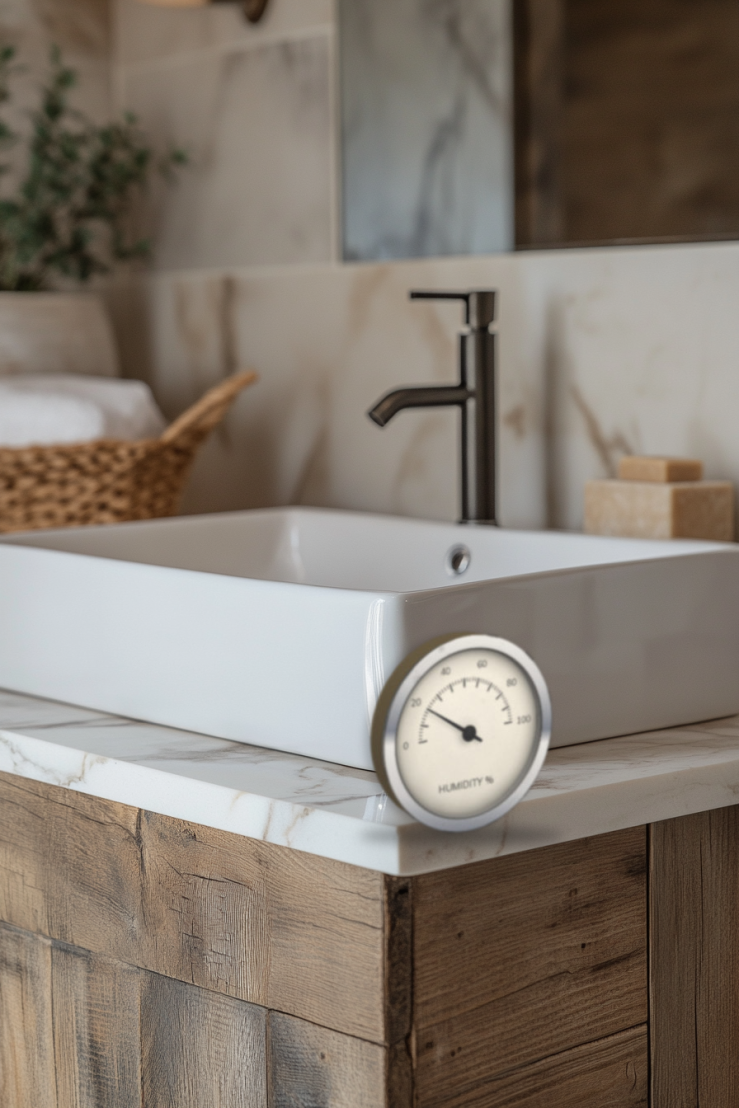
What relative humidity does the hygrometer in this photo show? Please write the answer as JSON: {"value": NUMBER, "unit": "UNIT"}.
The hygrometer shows {"value": 20, "unit": "%"}
